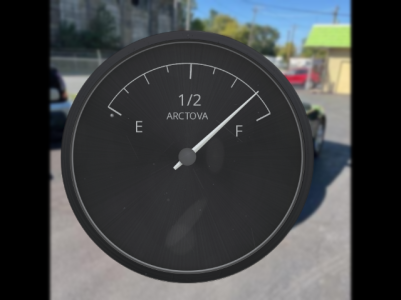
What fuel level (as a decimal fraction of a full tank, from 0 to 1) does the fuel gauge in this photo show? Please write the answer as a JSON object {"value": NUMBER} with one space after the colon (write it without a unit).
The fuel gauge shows {"value": 0.875}
